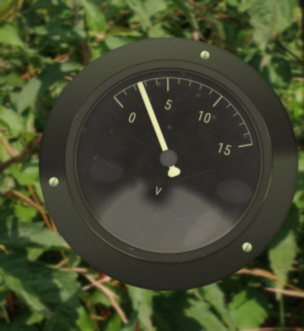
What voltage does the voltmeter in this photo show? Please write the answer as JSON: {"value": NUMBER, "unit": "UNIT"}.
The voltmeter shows {"value": 2.5, "unit": "V"}
